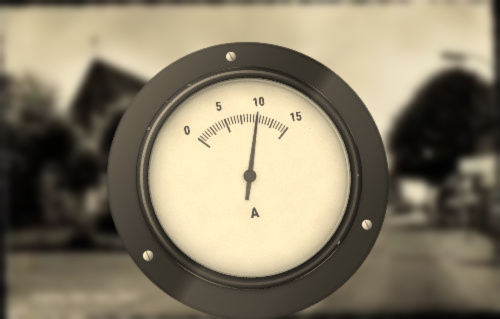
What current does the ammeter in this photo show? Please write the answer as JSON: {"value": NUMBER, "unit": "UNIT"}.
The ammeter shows {"value": 10, "unit": "A"}
